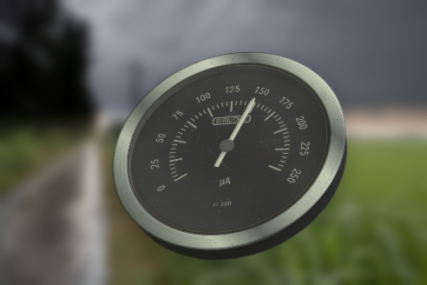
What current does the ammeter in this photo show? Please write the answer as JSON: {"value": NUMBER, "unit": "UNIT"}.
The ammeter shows {"value": 150, "unit": "µA"}
